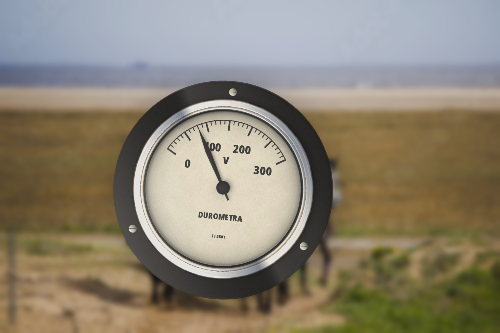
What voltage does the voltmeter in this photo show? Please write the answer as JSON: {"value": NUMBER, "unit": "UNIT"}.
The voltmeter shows {"value": 80, "unit": "V"}
